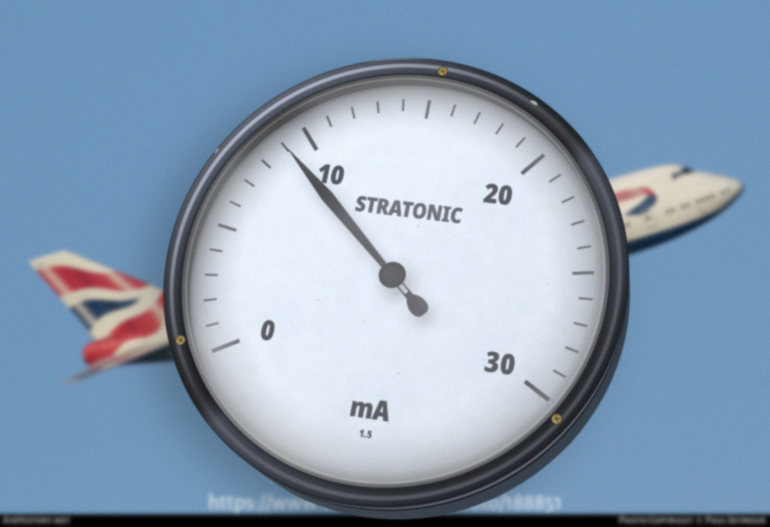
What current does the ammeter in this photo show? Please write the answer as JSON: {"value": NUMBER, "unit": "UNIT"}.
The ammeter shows {"value": 9, "unit": "mA"}
